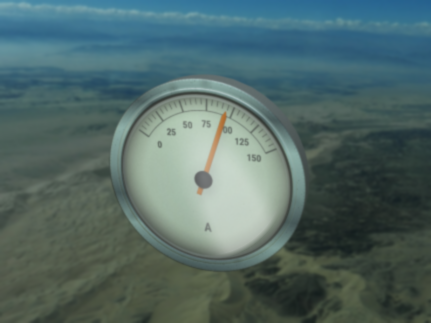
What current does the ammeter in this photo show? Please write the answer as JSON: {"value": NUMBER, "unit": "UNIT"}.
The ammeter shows {"value": 95, "unit": "A"}
